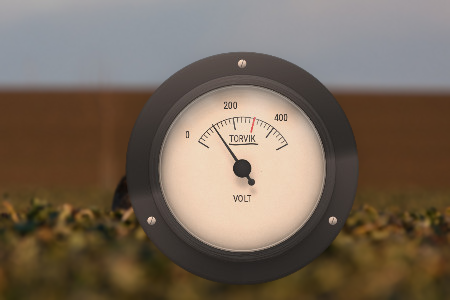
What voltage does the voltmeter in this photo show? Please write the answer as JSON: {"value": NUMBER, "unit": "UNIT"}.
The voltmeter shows {"value": 100, "unit": "V"}
